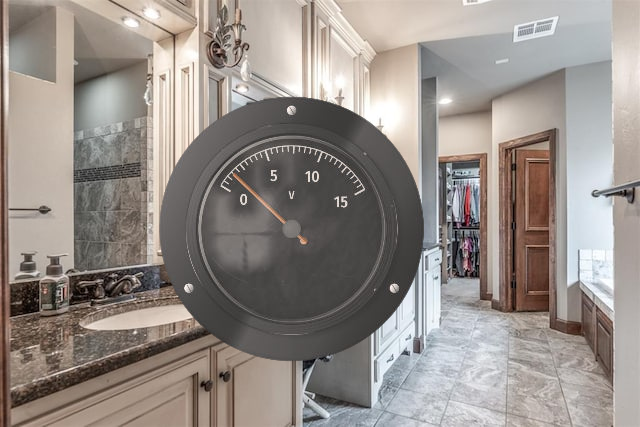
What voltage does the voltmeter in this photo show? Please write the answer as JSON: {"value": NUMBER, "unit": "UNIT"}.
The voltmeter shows {"value": 1.5, "unit": "V"}
